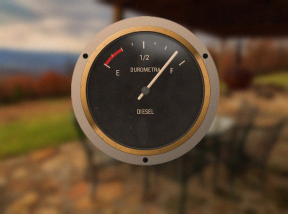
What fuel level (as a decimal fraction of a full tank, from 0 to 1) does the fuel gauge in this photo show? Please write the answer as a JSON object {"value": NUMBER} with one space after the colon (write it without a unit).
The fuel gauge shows {"value": 0.875}
